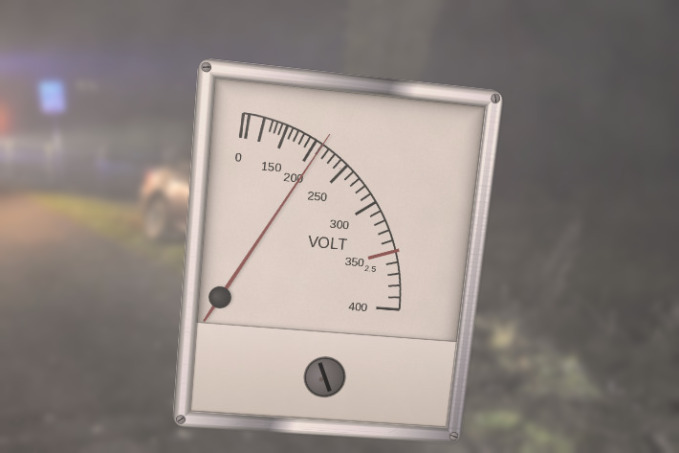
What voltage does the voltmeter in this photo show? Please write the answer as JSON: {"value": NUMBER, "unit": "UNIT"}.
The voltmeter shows {"value": 210, "unit": "V"}
